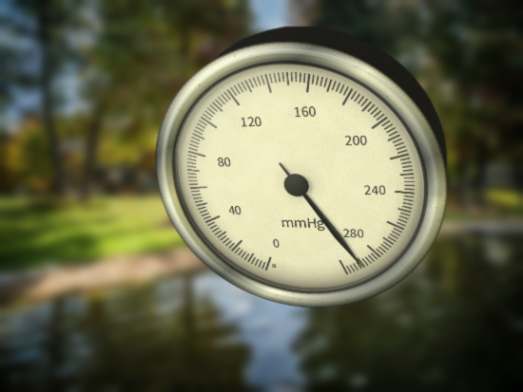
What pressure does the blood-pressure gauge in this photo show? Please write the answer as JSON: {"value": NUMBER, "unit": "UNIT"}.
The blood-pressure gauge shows {"value": 290, "unit": "mmHg"}
